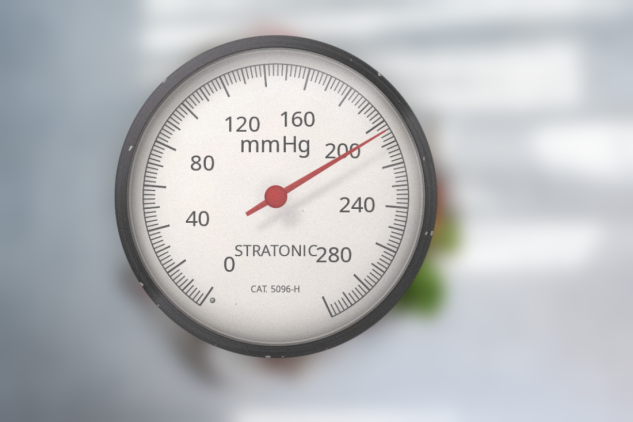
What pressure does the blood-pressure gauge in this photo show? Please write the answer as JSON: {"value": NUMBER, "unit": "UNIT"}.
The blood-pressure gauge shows {"value": 204, "unit": "mmHg"}
